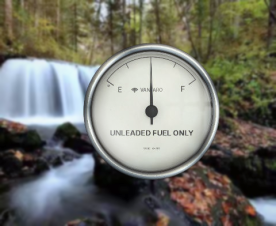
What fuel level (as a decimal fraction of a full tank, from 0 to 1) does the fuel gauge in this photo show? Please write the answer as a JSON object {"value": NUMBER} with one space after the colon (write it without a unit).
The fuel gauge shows {"value": 0.5}
